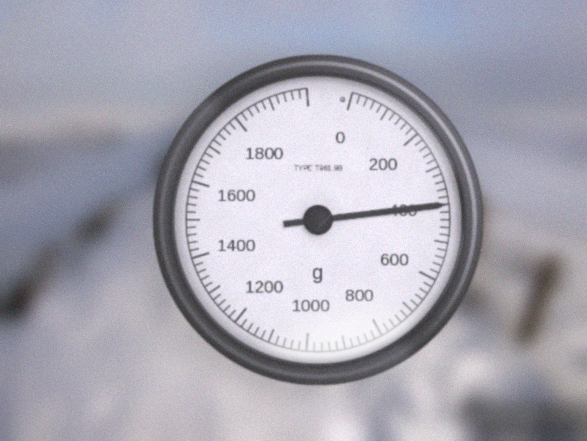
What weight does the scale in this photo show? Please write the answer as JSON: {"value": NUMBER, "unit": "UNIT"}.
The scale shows {"value": 400, "unit": "g"}
